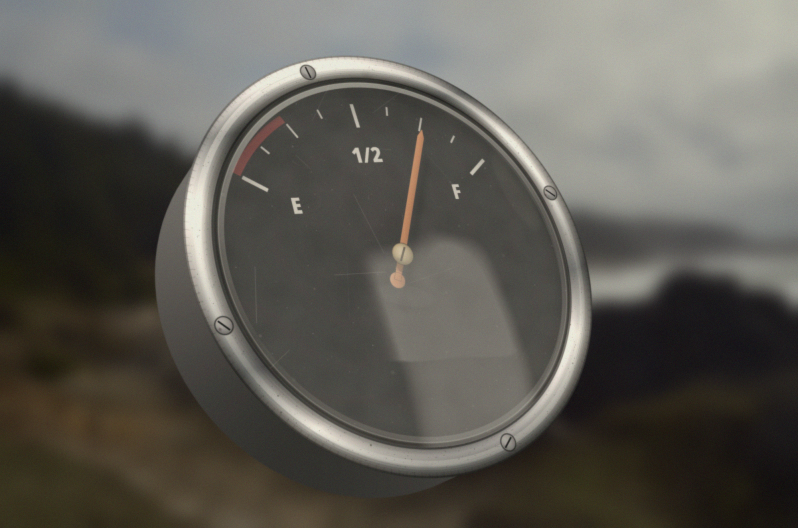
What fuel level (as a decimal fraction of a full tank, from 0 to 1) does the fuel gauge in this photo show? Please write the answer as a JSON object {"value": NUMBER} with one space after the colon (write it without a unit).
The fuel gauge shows {"value": 0.75}
